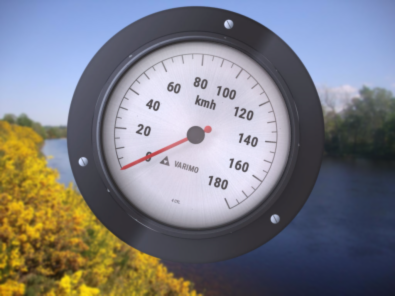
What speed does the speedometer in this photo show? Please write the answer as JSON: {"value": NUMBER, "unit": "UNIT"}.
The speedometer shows {"value": 0, "unit": "km/h"}
